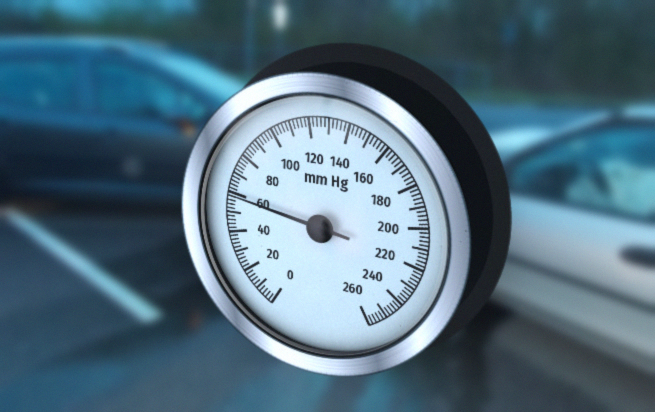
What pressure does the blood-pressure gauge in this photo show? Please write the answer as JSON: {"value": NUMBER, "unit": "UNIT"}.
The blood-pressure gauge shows {"value": 60, "unit": "mmHg"}
